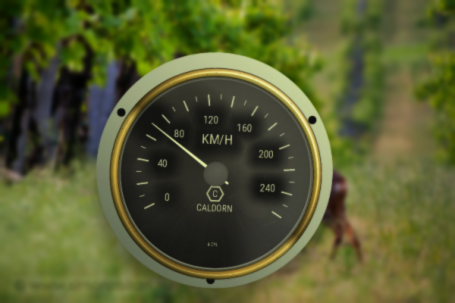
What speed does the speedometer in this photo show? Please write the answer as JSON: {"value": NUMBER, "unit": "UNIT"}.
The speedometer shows {"value": 70, "unit": "km/h"}
